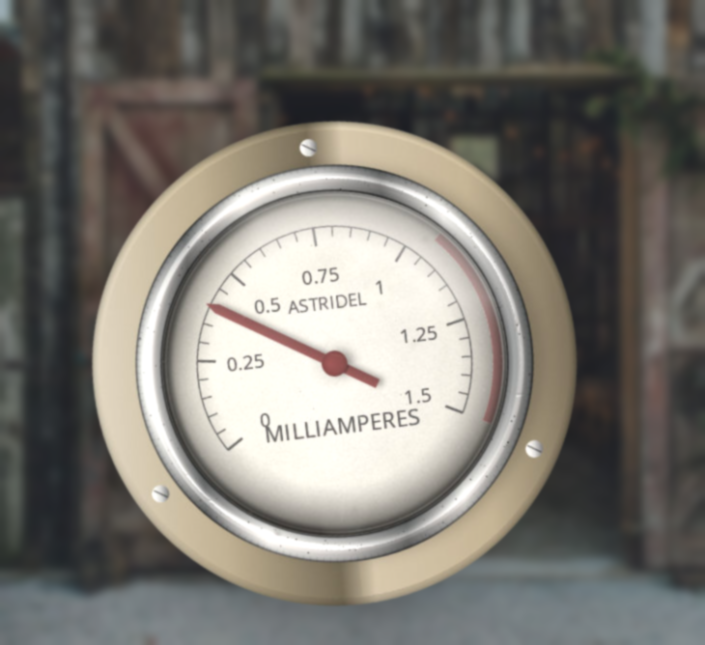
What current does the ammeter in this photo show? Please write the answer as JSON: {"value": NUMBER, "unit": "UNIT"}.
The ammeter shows {"value": 0.4, "unit": "mA"}
